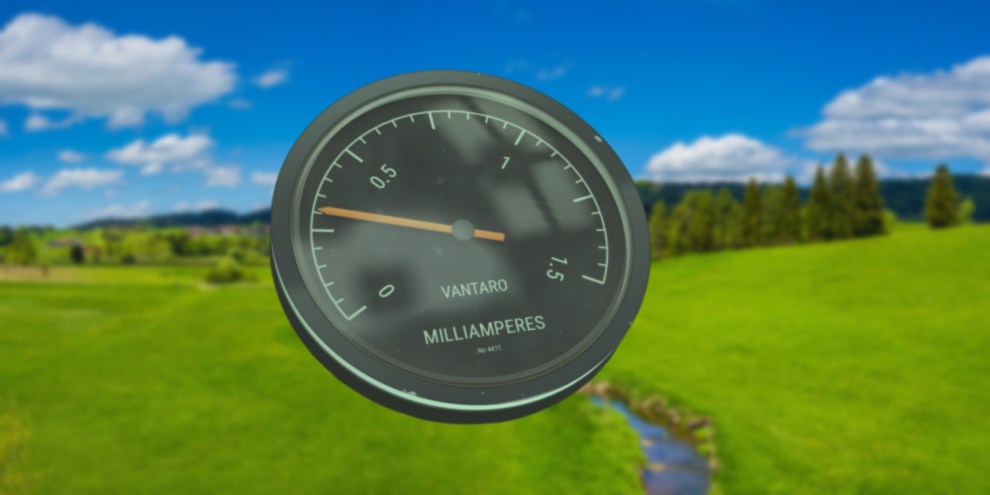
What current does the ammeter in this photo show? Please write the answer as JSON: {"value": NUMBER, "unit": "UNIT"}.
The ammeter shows {"value": 0.3, "unit": "mA"}
